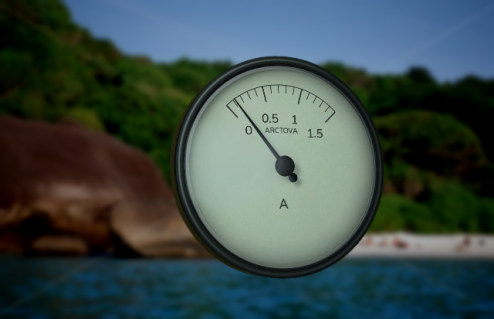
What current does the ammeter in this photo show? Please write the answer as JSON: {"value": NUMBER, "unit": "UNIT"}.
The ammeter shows {"value": 0.1, "unit": "A"}
